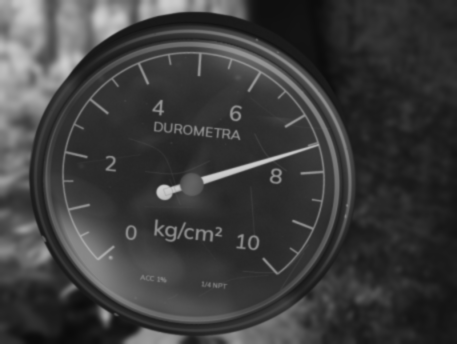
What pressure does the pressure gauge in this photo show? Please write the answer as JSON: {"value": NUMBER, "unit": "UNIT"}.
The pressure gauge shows {"value": 7.5, "unit": "kg/cm²"}
